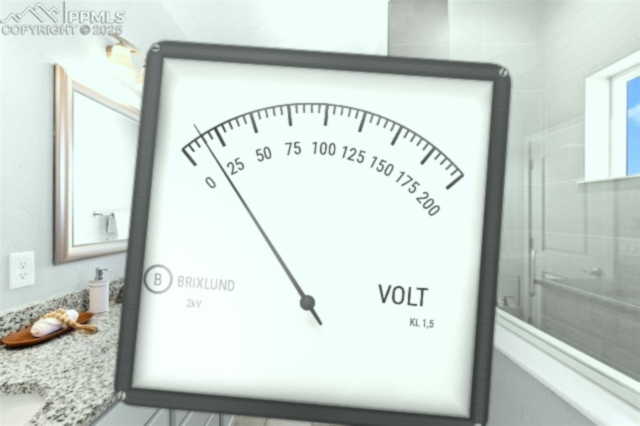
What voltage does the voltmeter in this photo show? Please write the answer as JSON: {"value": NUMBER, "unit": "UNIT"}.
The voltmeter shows {"value": 15, "unit": "V"}
